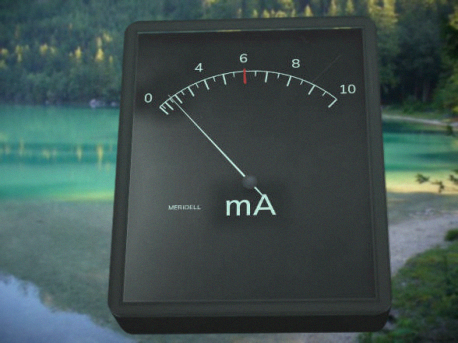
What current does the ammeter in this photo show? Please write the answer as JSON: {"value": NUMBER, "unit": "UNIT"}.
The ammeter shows {"value": 1.5, "unit": "mA"}
